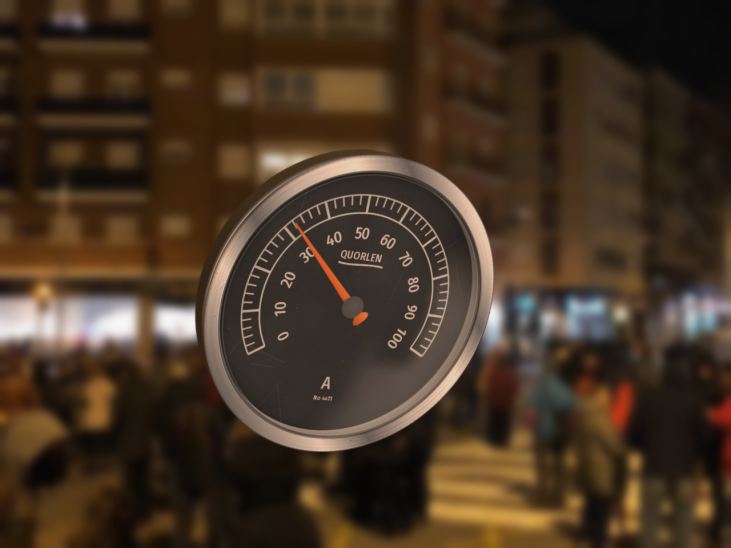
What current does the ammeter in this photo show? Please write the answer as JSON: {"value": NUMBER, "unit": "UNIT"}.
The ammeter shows {"value": 32, "unit": "A"}
